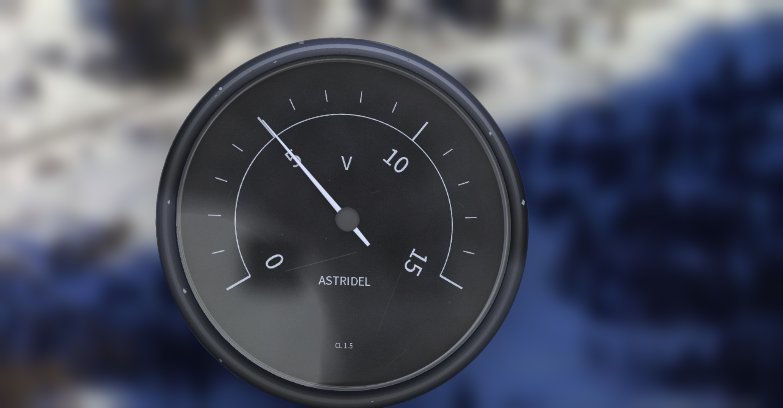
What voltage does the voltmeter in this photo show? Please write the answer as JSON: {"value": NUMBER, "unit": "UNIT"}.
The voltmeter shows {"value": 5, "unit": "V"}
